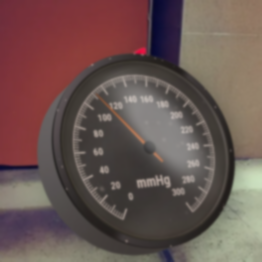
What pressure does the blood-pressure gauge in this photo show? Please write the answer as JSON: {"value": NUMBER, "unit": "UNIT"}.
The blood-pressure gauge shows {"value": 110, "unit": "mmHg"}
